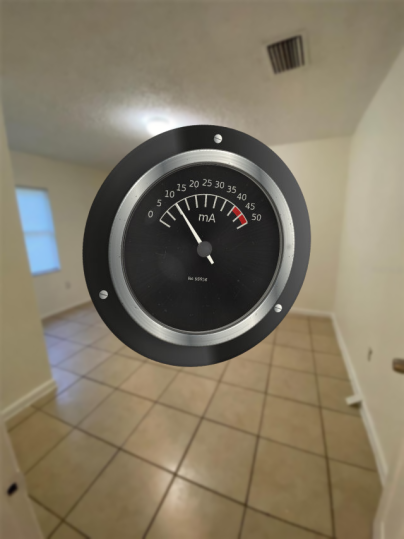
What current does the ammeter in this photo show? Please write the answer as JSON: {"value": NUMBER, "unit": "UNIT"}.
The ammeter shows {"value": 10, "unit": "mA"}
